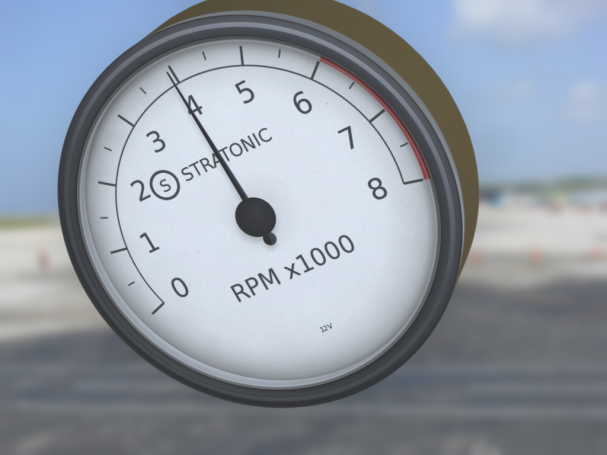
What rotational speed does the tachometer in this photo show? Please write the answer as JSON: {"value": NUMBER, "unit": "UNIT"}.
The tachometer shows {"value": 4000, "unit": "rpm"}
